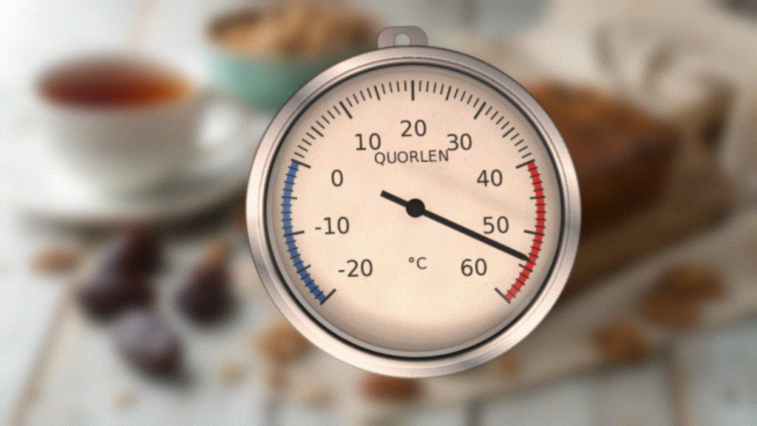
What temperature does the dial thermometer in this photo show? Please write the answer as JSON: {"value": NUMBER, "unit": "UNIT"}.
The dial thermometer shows {"value": 54, "unit": "°C"}
